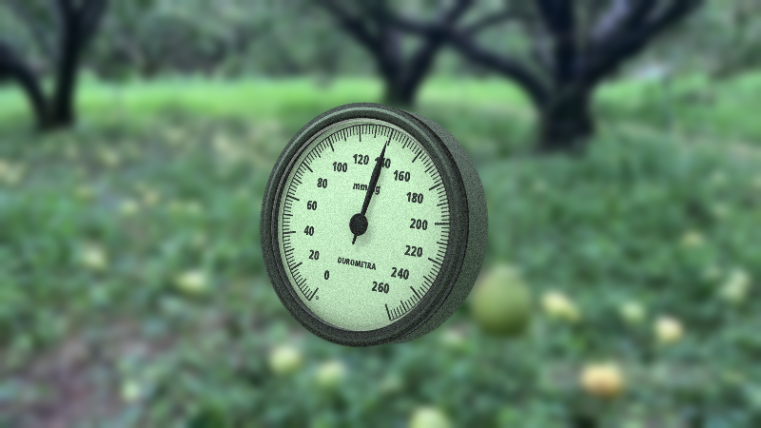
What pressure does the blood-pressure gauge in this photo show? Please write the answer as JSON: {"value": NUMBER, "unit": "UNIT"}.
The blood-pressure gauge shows {"value": 140, "unit": "mmHg"}
